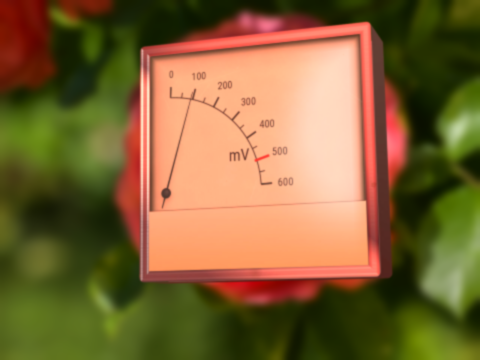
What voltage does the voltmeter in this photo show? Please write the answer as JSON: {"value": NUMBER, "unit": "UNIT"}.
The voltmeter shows {"value": 100, "unit": "mV"}
